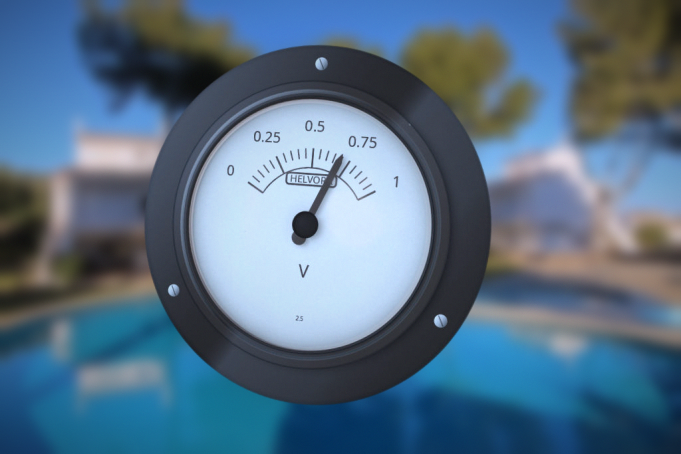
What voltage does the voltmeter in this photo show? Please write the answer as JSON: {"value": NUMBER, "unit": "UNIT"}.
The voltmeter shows {"value": 0.7, "unit": "V"}
